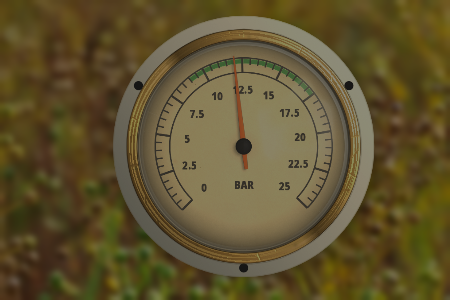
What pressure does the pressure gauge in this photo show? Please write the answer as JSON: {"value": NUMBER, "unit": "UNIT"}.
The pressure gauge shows {"value": 12, "unit": "bar"}
